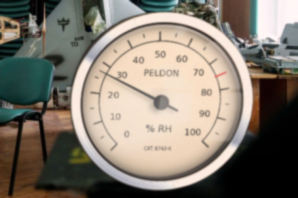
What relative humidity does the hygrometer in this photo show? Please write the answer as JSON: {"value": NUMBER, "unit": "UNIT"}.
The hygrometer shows {"value": 27.5, "unit": "%"}
